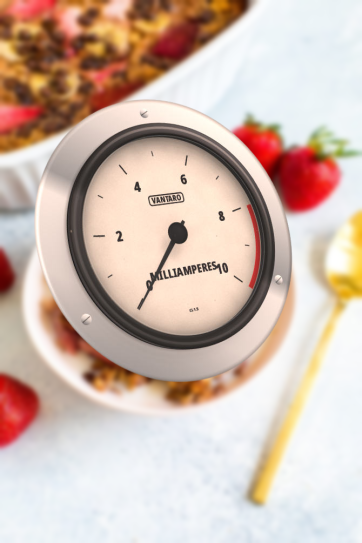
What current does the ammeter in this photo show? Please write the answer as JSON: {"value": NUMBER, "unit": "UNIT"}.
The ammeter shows {"value": 0, "unit": "mA"}
